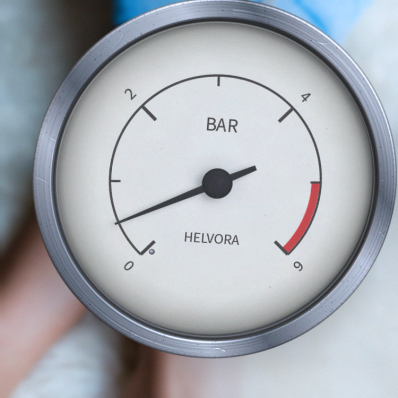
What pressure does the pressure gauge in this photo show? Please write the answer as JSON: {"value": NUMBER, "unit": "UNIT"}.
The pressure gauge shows {"value": 0.5, "unit": "bar"}
